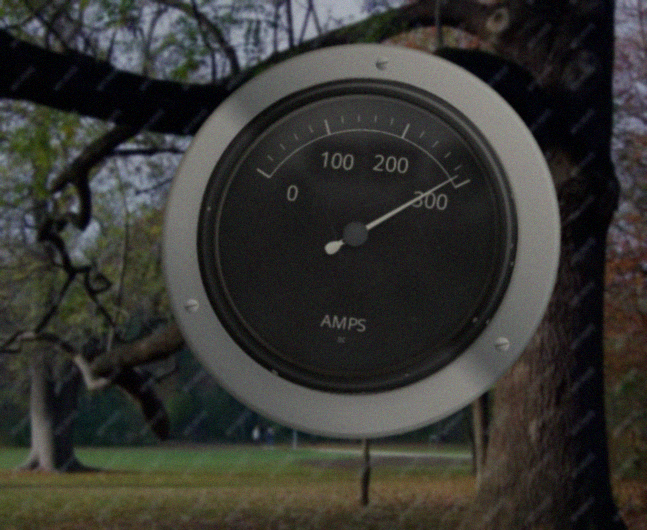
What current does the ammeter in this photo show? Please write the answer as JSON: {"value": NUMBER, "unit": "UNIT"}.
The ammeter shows {"value": 290, "unit": "A"}
